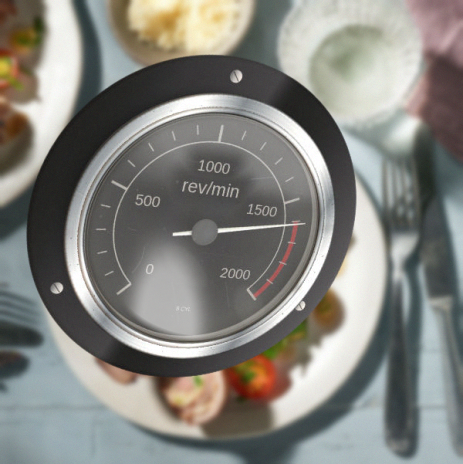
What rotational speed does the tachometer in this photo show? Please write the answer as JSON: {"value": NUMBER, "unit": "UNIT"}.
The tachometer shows {"value": 1600, "unit": "rpm"}
